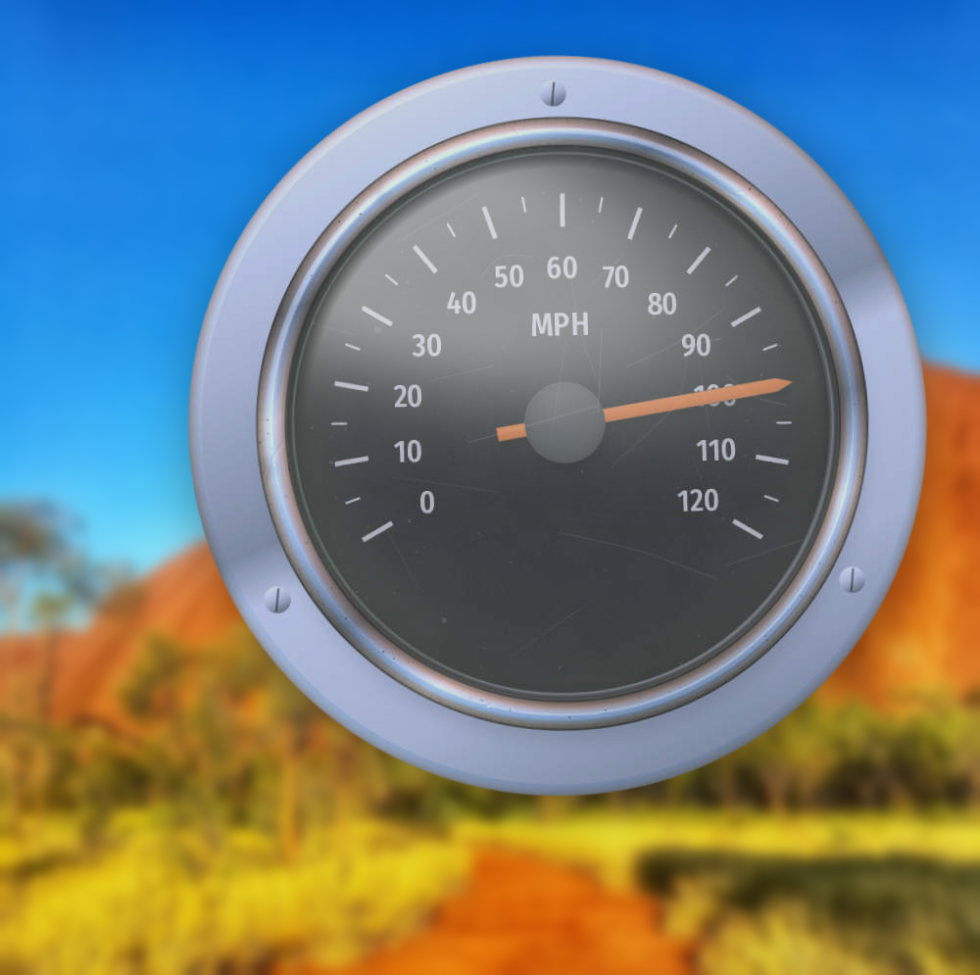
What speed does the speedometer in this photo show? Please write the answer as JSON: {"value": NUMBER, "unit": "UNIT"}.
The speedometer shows {"value": 100, "unit": "mph"}
